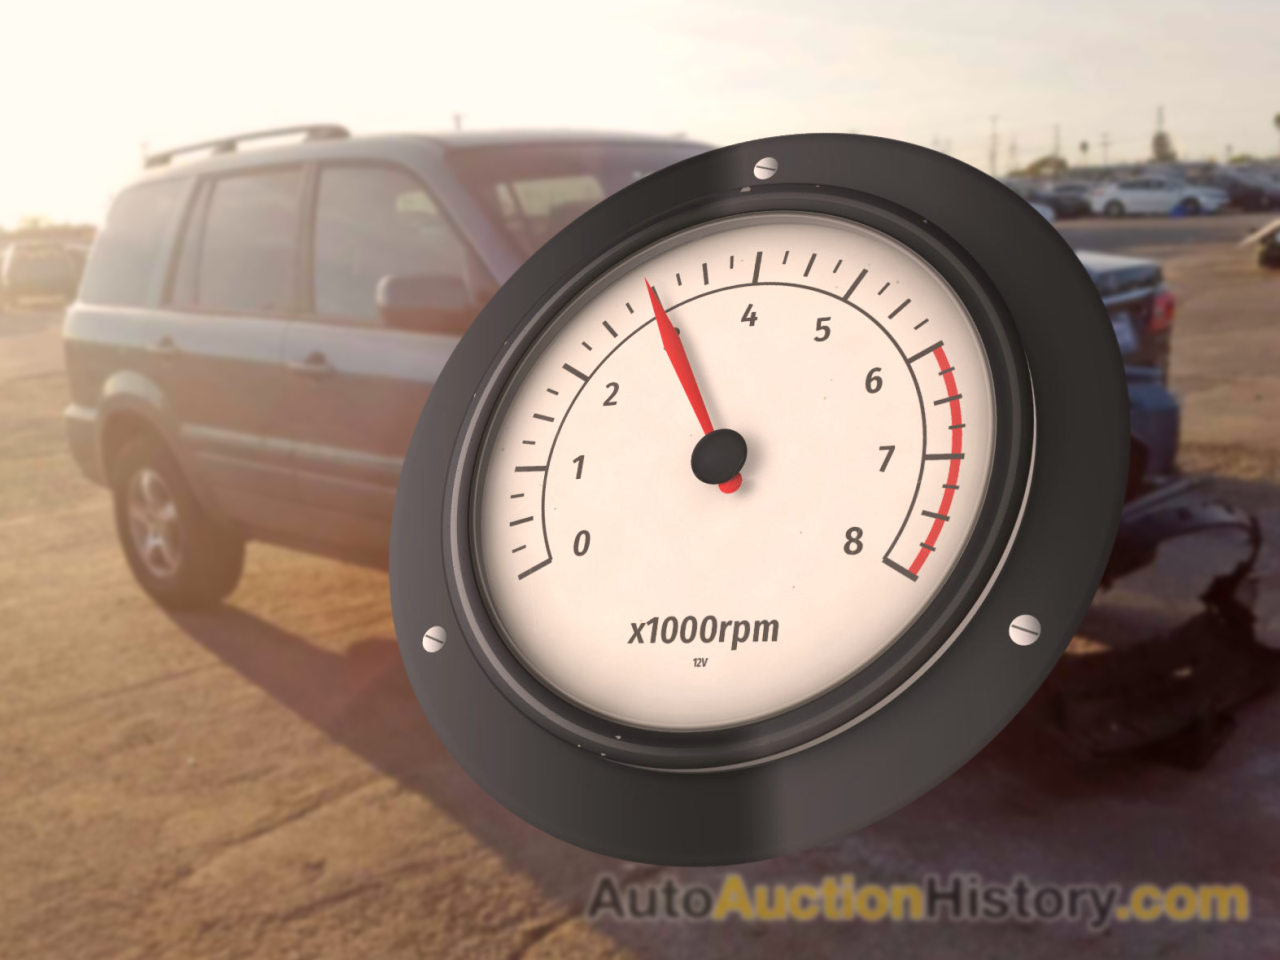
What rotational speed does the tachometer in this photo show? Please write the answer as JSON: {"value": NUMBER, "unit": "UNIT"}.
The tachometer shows {"value": 3000, "unit": "rpm"}
